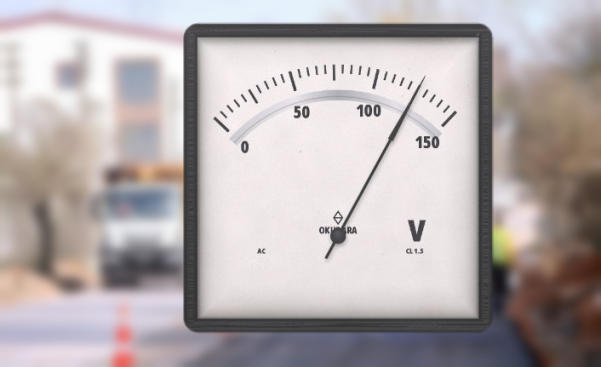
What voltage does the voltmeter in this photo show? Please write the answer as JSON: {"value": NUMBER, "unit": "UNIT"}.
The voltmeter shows {"value": 125, "unit": "V"}
